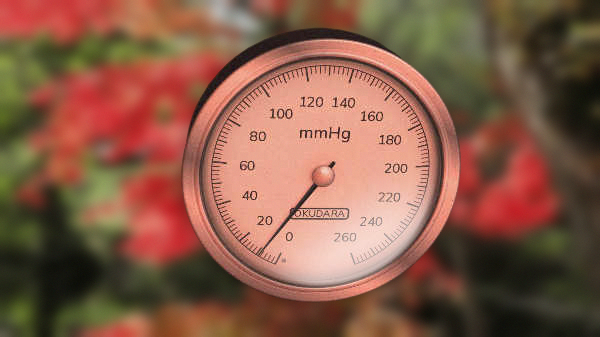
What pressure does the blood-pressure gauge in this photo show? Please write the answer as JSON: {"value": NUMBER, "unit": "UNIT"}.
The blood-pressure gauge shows {"value": 10, "unit": "mmHg"}
